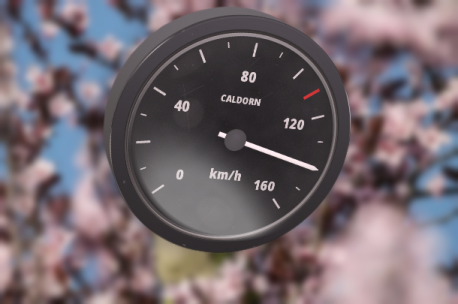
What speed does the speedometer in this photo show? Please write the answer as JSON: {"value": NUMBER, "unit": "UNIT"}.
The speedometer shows {"value": 140, "unit": "km/h"}
